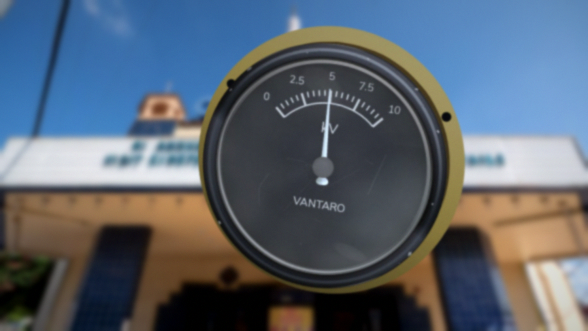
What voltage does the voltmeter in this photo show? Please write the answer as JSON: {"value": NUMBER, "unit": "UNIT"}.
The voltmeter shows {"value": 5, "unit": "kV"}
